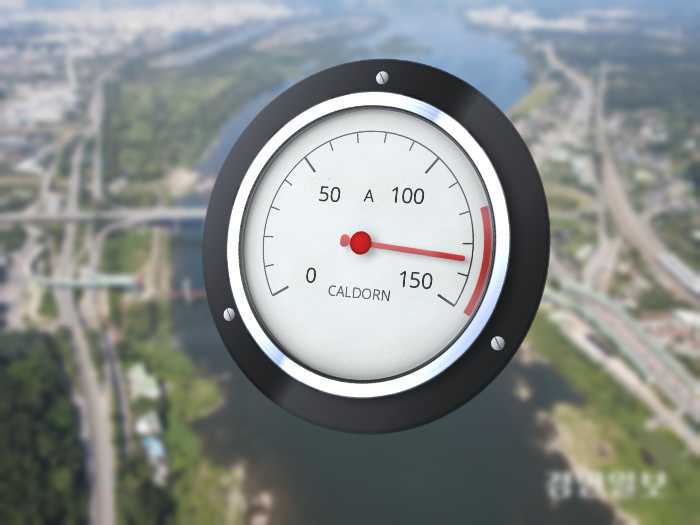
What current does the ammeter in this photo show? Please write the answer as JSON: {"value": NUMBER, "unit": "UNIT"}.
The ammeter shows {"value": 135, "unit": "A"}
